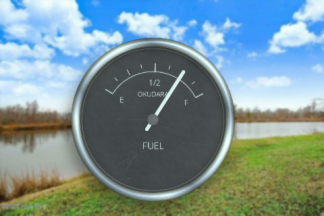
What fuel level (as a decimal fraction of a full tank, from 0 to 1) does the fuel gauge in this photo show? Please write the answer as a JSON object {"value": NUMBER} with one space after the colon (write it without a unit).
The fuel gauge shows {"value": 0.75}
